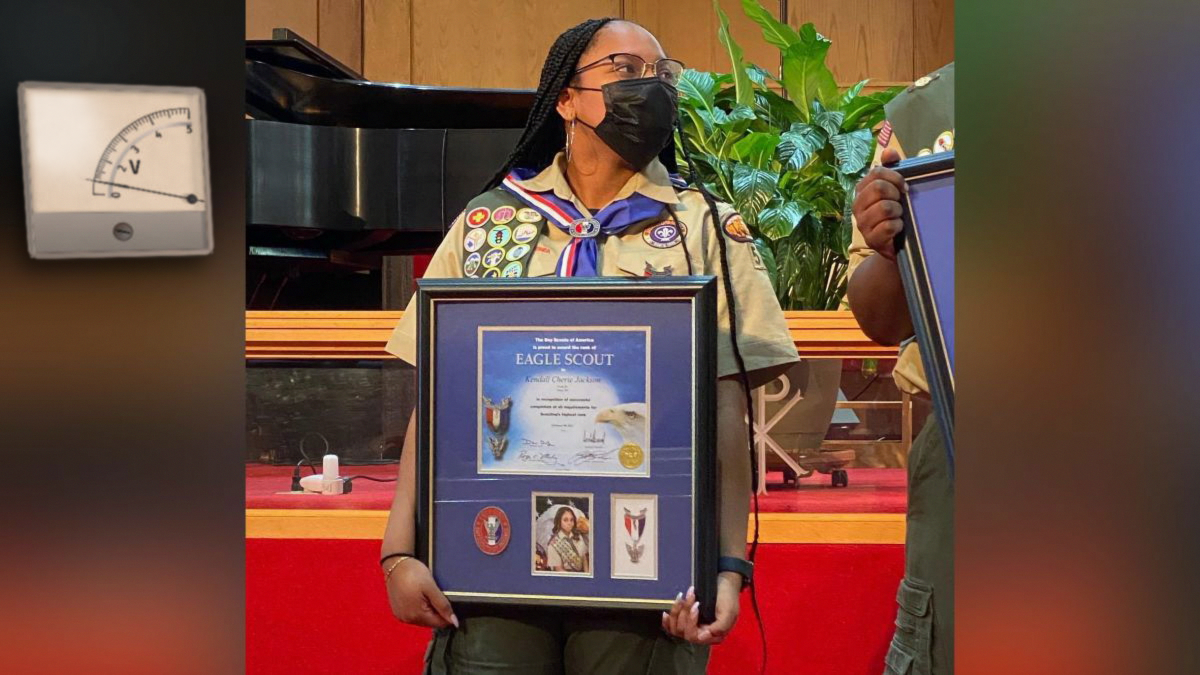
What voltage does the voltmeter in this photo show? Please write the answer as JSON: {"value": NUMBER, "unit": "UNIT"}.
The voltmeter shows {"value": 1, "unit": "V"}
